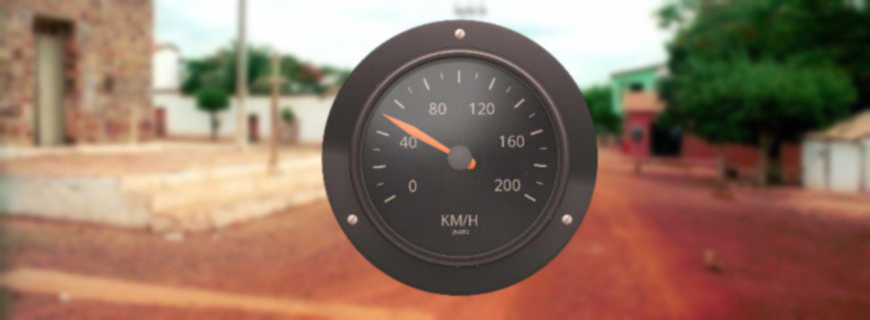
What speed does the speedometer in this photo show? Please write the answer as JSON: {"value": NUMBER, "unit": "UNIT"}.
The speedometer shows {"value": 50, "unit": "km/h"}
